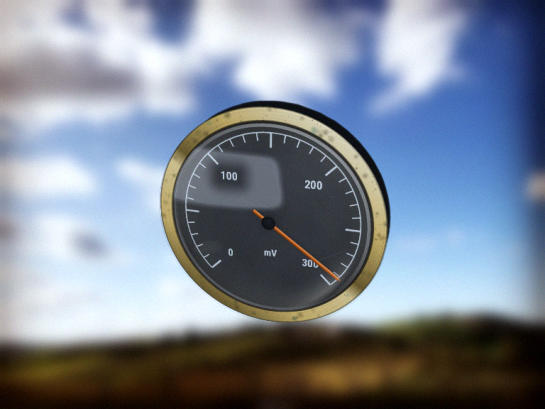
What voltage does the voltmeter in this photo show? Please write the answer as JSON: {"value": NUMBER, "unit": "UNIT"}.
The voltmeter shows {"value": 290, "unit": "mV"}
